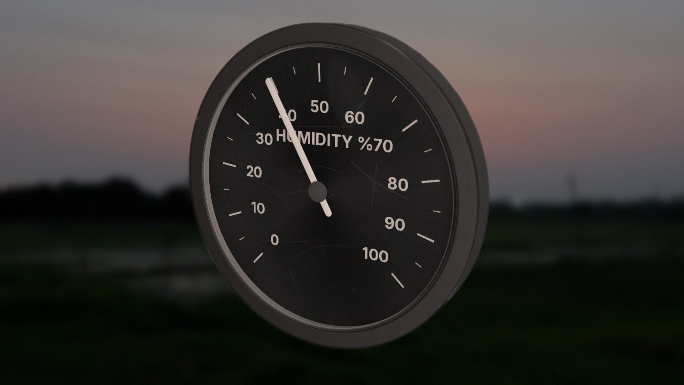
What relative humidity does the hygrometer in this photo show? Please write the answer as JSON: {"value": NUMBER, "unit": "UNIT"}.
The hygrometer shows {"value": 40, "unit": "%"}
